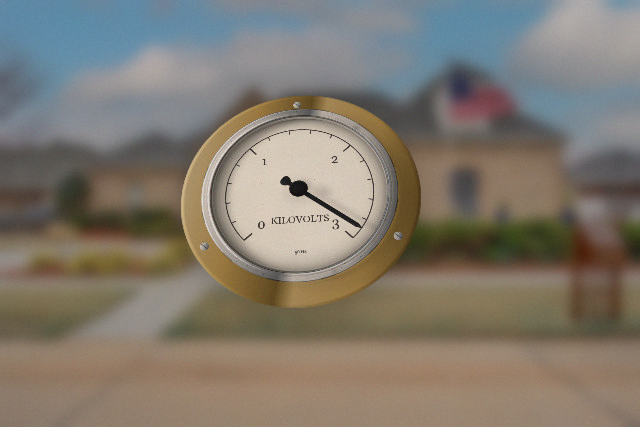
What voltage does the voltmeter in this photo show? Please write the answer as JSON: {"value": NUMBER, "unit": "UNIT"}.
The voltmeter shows {"value": 2.9, "unit": "kV"}
